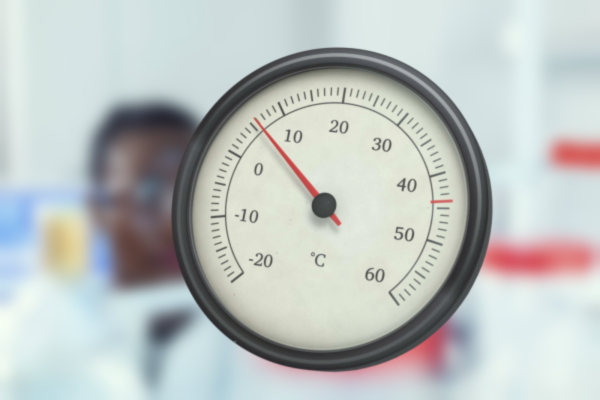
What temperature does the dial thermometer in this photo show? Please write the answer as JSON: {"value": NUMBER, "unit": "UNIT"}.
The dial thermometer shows {"value": 6, "unit": "°C"}
